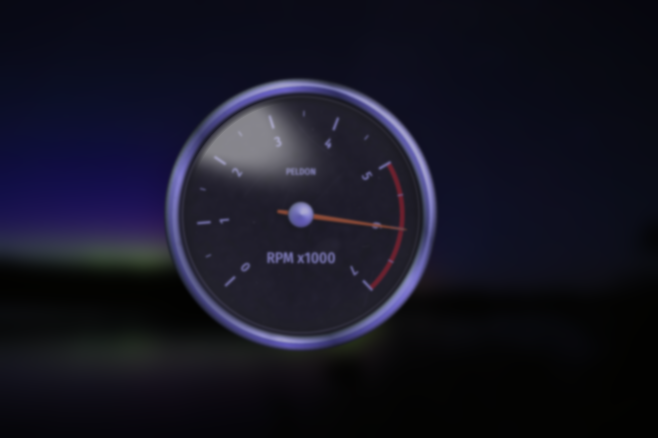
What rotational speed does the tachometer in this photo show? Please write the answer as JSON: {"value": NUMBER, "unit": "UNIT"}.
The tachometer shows {"value": 6000, "unit": "rpm"}
